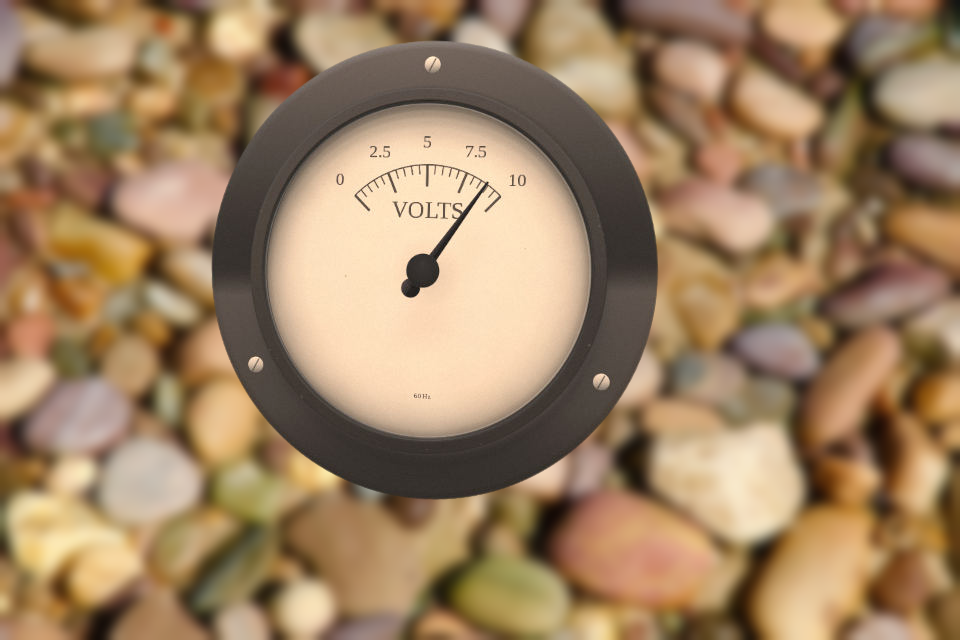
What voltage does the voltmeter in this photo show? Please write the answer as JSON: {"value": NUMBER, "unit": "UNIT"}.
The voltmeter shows {"value": 9, "unit": "V"}
